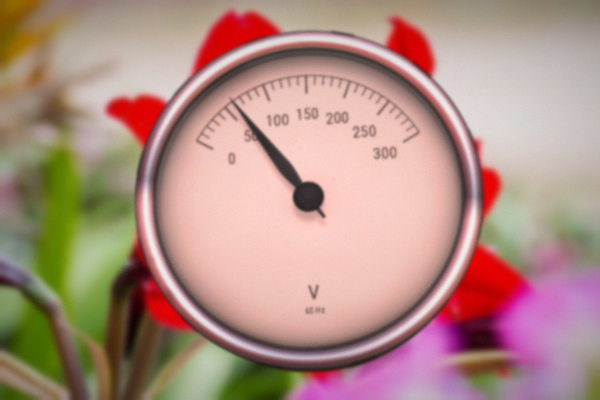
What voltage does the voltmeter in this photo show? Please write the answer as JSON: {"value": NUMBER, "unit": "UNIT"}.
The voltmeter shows {"value": 60, "unit": "V"}
